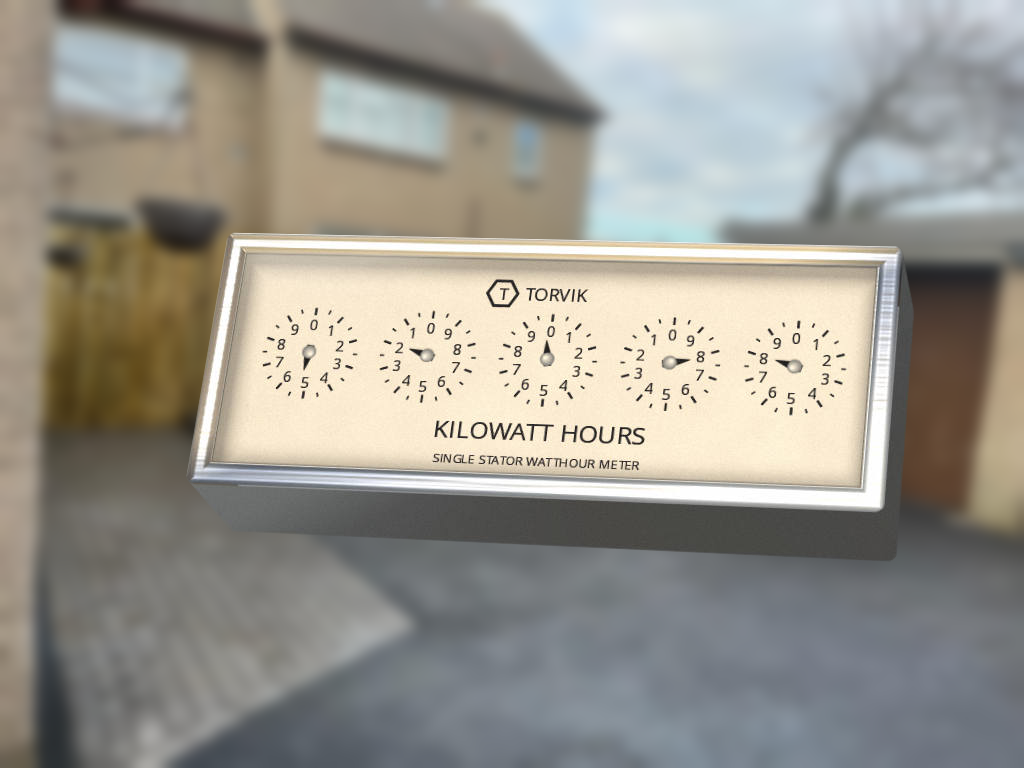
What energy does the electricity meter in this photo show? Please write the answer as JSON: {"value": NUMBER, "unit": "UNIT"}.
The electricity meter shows {"value": 51978, "unit": "kWh"}
